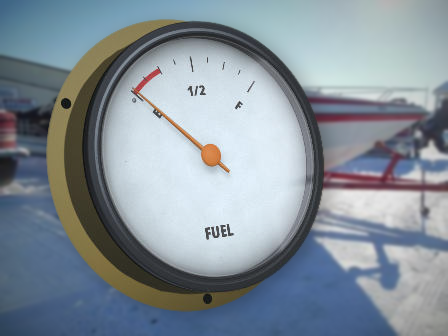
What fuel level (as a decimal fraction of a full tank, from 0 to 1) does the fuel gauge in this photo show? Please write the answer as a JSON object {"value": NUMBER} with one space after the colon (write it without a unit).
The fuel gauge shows {"value": 0}
